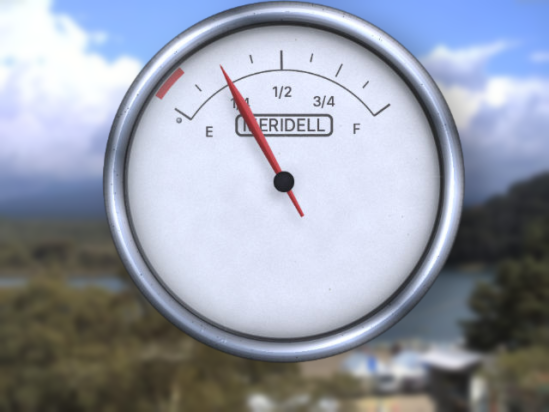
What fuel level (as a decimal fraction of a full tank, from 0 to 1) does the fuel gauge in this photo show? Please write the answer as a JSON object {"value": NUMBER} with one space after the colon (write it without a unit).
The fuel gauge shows {"value": 0.25}
